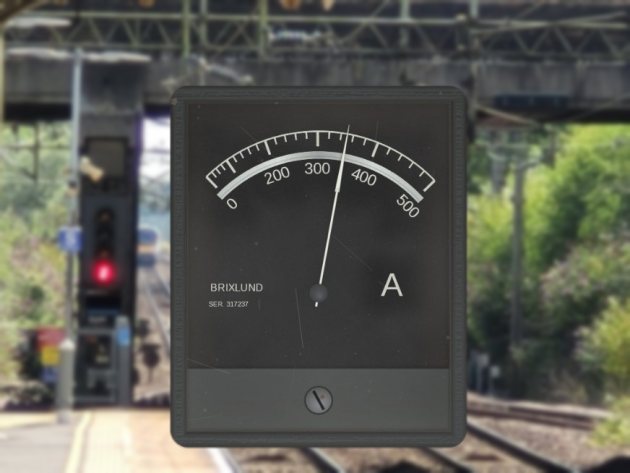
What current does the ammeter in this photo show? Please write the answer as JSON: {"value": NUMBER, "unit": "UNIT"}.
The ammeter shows {"value": 350, "unit": "A"}
